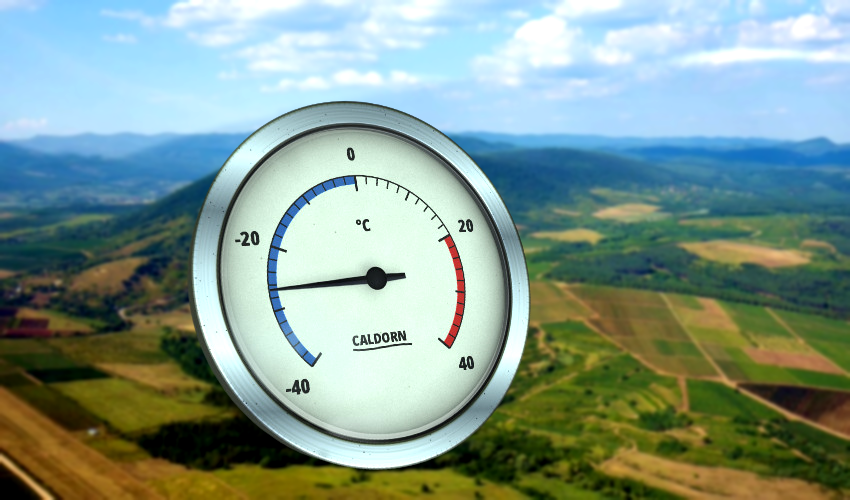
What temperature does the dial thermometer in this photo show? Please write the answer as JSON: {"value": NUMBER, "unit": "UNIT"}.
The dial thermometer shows {"value": -27, "unit": "°C"}
